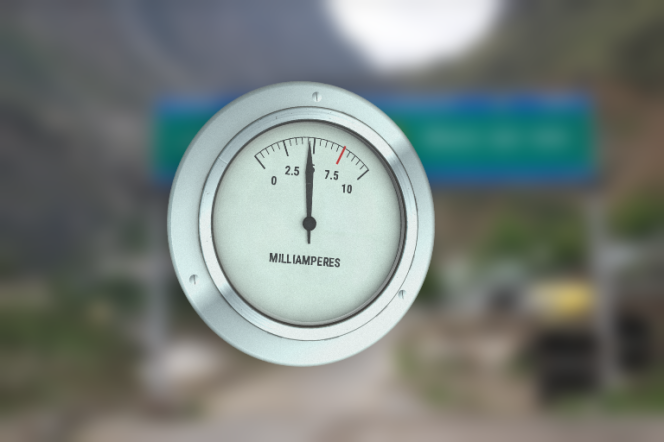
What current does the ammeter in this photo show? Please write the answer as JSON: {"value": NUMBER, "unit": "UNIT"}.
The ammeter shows {"value": 4.5, "unit": "mA"}
